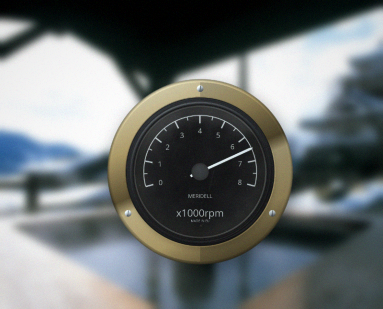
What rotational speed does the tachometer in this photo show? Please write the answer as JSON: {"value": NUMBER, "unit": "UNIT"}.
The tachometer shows {"value": 6500, "unit": "rpm"}
